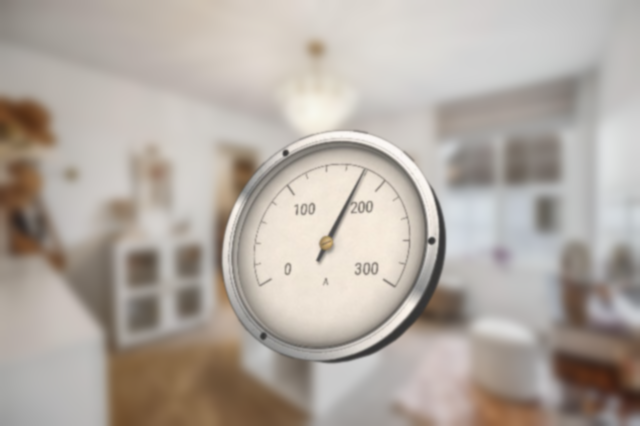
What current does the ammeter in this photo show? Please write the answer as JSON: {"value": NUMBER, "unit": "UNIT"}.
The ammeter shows {"value": 180, "unit": "A"}
